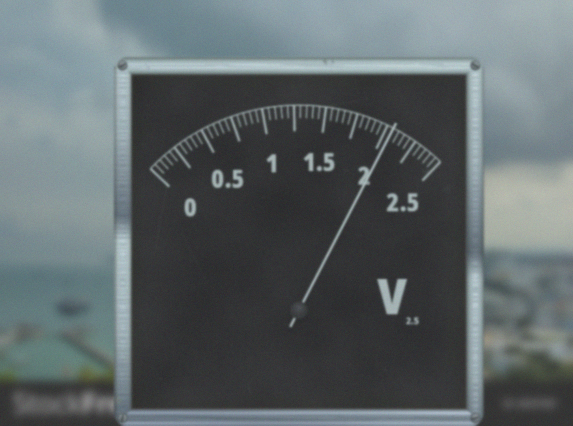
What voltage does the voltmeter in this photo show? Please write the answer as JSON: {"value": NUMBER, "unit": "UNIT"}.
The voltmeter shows {"value": 2.05, "unit": "V"}
